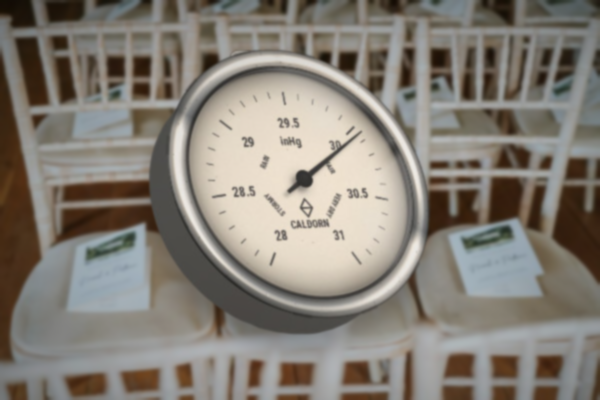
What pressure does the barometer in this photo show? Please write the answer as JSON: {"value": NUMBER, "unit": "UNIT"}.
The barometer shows {"value": 30.05, "unit": "inHg"}
